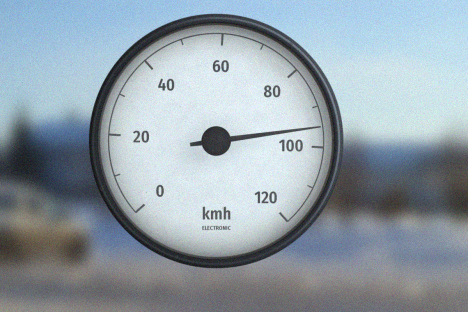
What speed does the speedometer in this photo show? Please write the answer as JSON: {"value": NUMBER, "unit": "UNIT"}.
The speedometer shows {"value": 95, "unit": "km/h"}
